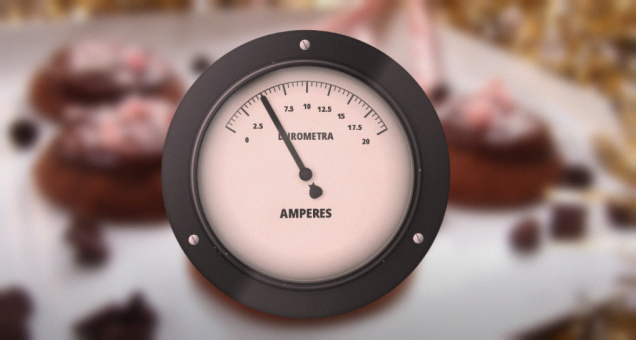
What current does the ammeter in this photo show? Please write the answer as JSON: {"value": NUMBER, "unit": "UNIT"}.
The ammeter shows {"value": 5, "unit": "A"}
